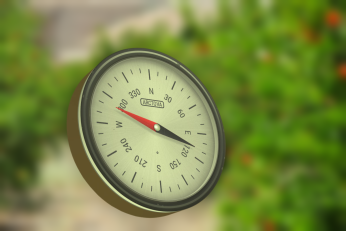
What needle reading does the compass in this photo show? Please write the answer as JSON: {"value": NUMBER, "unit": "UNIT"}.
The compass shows {"value": 290, "unit": "°"}
